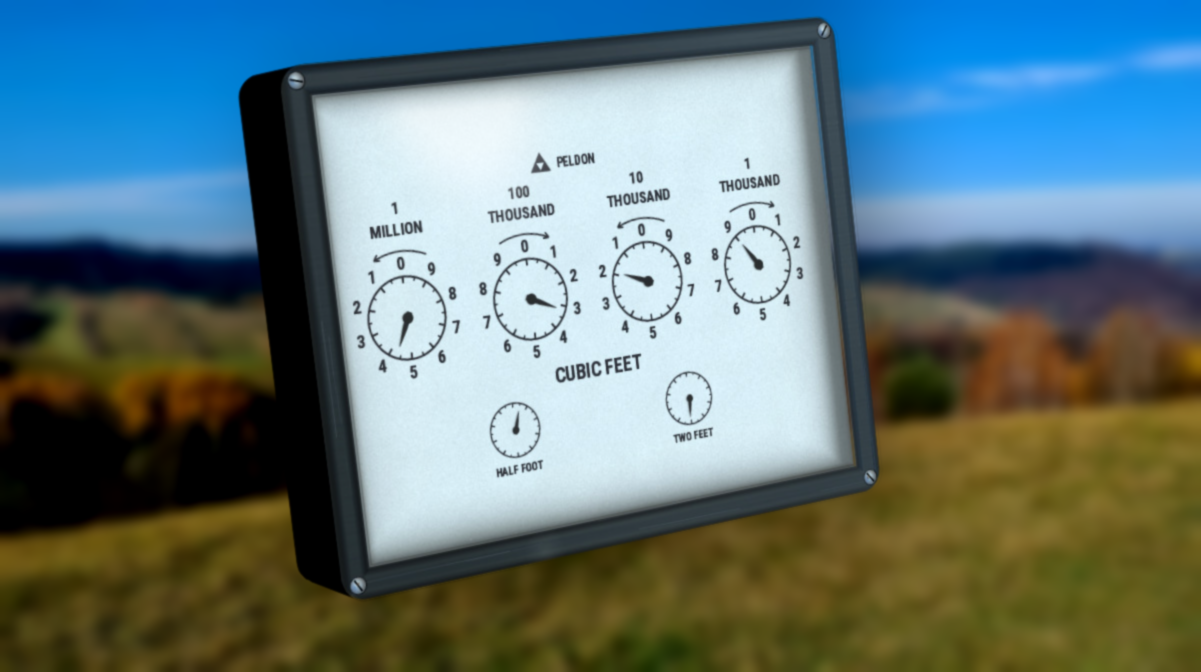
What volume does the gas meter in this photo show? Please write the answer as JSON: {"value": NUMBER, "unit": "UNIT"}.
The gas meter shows {"value": 431900, "unit": "ft³"}
